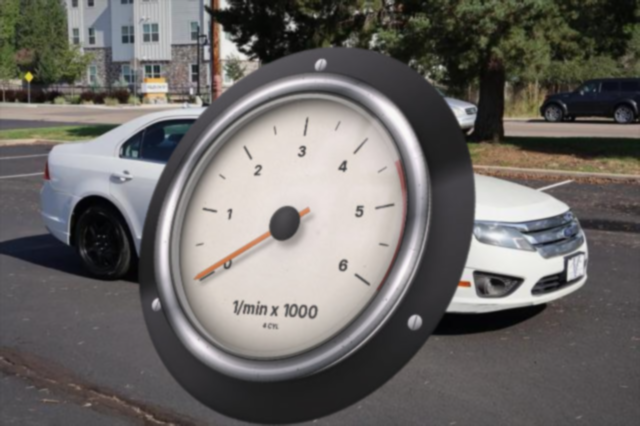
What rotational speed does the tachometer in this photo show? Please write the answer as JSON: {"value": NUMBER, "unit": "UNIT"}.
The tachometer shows {"value": 0, "unit": "rpm"}
